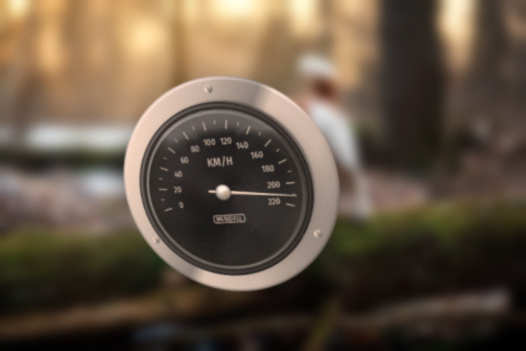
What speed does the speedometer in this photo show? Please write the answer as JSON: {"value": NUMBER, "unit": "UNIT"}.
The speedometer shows {"value": 210, "unit": "km/h"}
